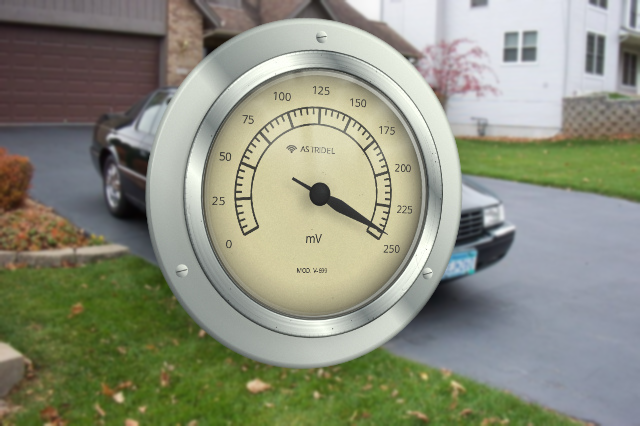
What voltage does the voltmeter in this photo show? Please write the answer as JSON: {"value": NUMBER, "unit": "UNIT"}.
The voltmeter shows {"value": 245, "unit": "mV"}
